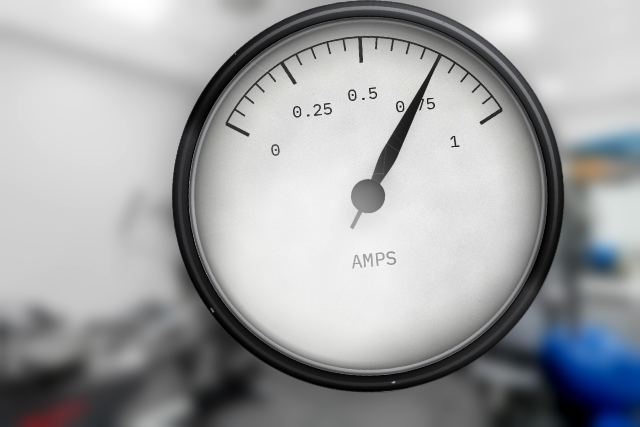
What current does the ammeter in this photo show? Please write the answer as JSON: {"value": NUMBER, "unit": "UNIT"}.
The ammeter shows {"value": 0.75, "unit": "A"}
